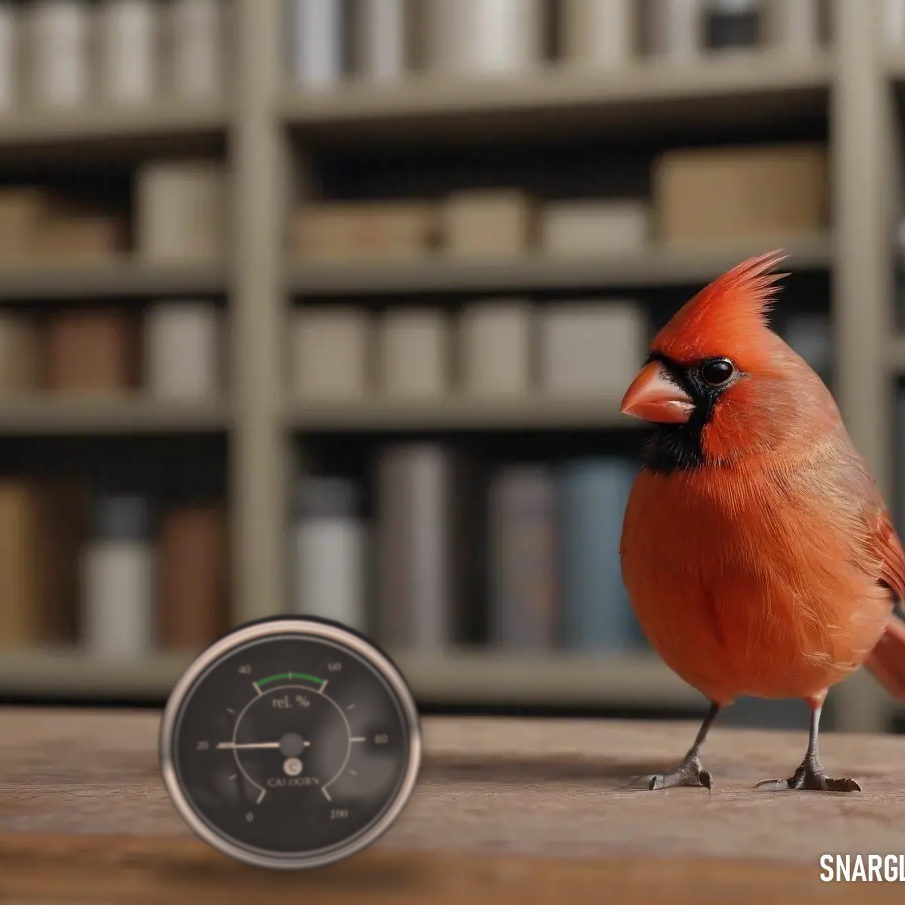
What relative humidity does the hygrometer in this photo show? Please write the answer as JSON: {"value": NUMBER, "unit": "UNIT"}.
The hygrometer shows {"value": 20, "unit": "%"}
